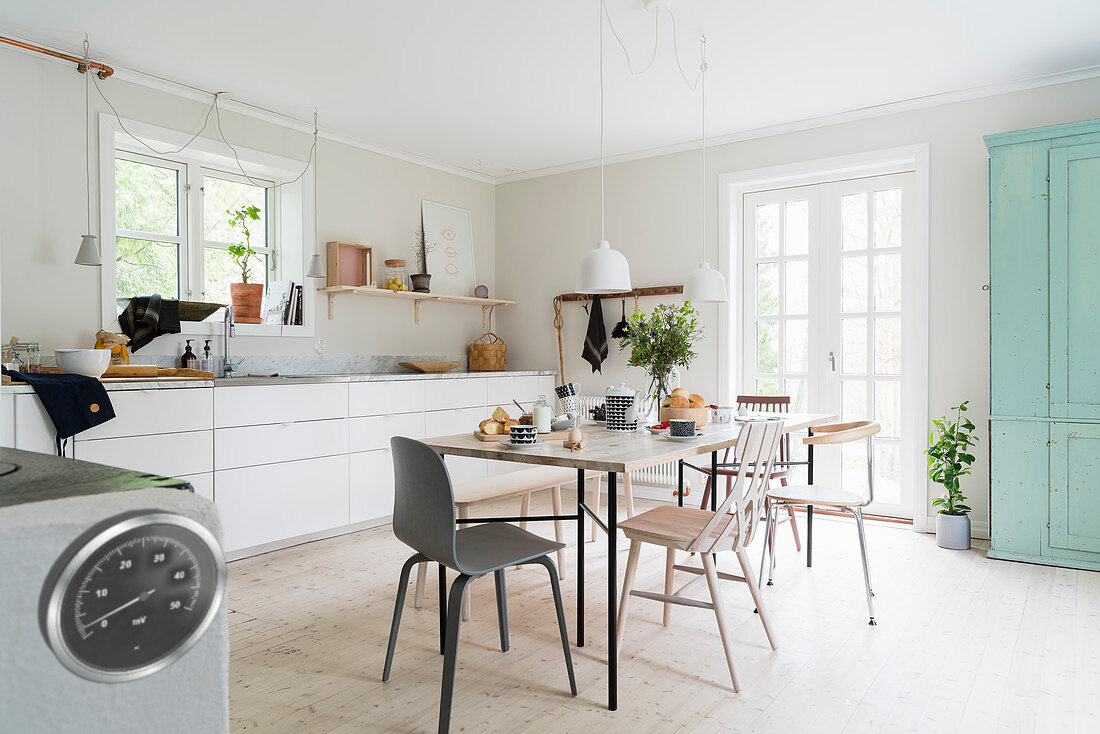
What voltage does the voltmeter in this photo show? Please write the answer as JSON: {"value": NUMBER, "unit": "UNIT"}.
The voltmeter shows {"value": 2.5, "unit": "mV"}
